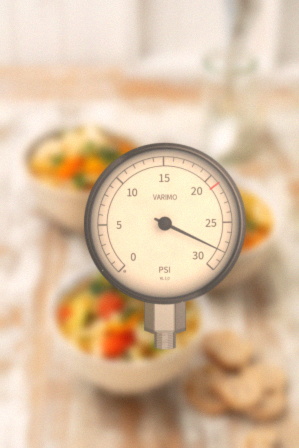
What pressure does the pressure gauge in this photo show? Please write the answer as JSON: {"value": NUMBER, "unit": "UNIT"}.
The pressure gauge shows {"value": 28, "unit": "psi"}
